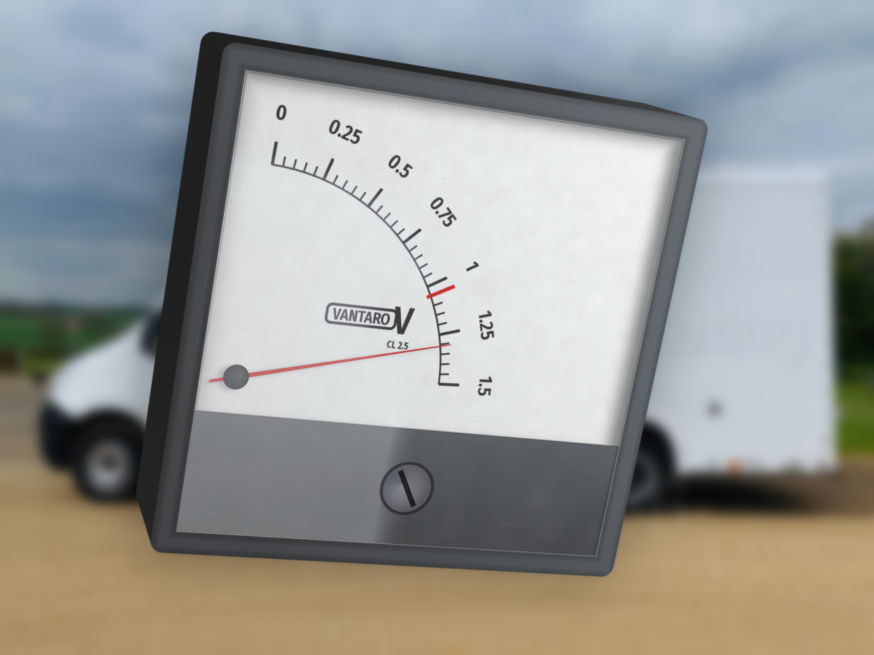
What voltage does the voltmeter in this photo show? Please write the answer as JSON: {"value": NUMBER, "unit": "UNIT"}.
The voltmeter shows {"value": 1.3, "unit": "V"}
